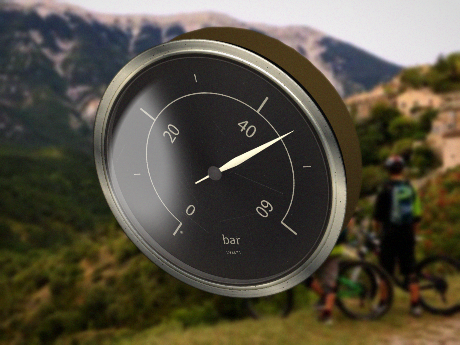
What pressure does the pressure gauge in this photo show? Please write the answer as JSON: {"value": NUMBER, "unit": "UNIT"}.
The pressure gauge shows {"value": 45, "unit": "bar"}
